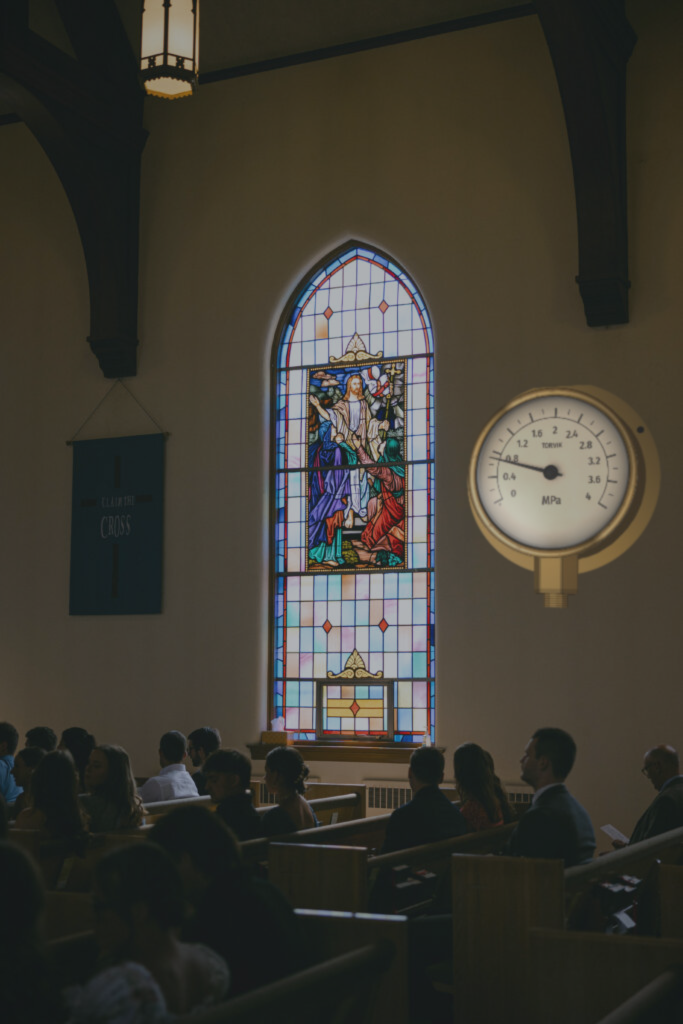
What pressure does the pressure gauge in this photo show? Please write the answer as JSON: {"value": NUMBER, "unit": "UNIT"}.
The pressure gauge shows {"value": 0.7, "unit": "MPa"}
